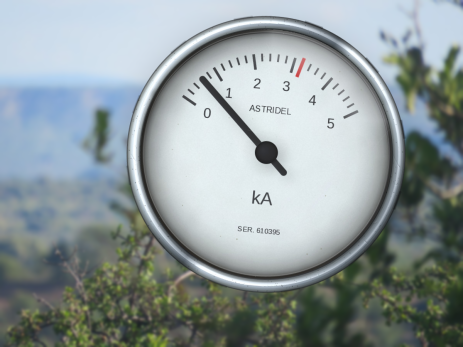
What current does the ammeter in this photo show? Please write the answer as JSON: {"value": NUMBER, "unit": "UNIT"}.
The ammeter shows {"value": 0.6, "unit": "kA"}
